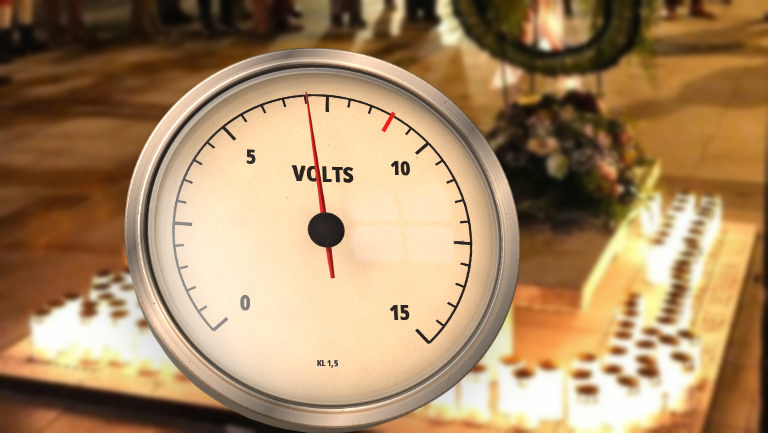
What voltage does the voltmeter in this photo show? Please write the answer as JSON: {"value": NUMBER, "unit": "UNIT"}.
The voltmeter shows {"value": 7, "unit": "V"}
